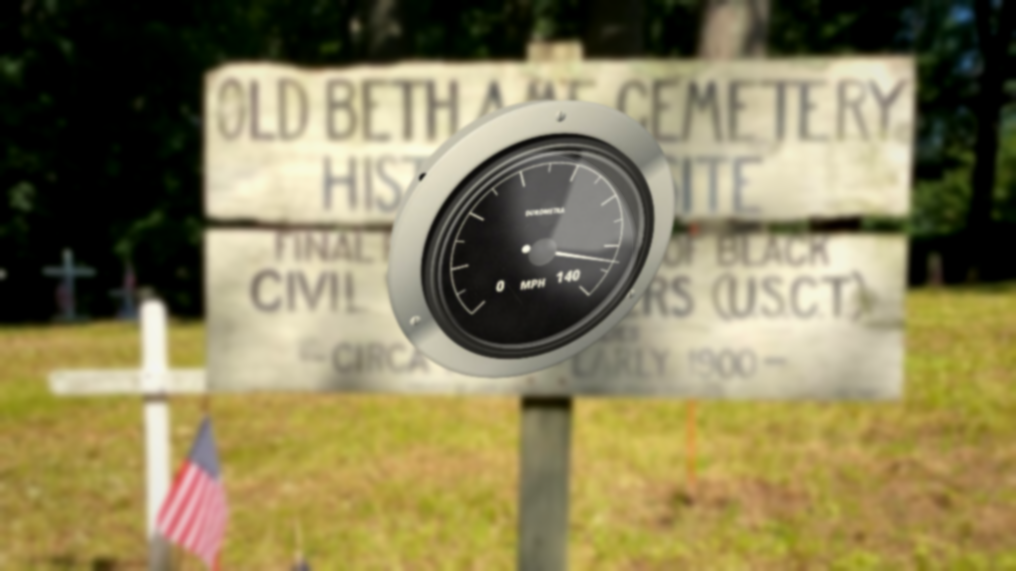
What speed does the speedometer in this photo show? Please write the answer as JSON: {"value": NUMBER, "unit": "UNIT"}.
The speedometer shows {"value": 125, "unit": "mph"}
